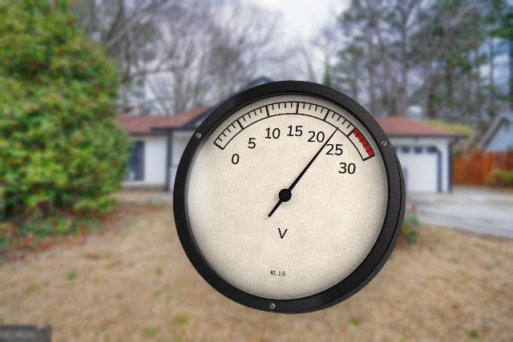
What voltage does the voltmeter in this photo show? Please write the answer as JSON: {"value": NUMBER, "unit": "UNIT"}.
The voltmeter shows {"value": 23, "unit": "V"}
